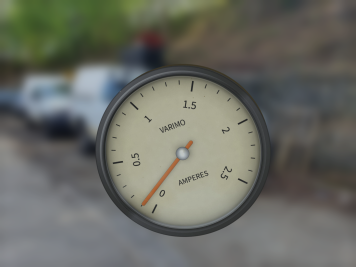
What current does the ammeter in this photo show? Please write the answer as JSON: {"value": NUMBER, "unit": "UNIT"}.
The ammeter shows {"value": 0.1, "unit": "A"}
